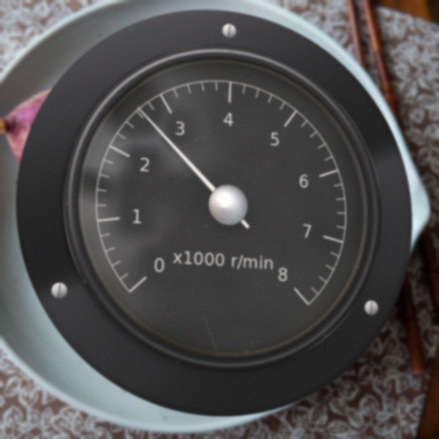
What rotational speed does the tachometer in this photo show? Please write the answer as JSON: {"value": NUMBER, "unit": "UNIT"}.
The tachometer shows {"value": 2600, "unit": "rpm"}
